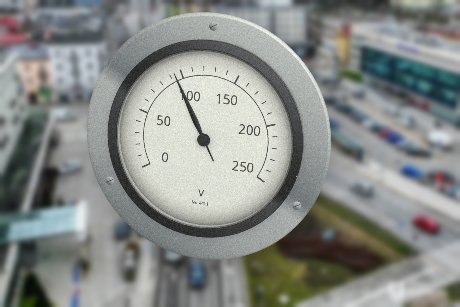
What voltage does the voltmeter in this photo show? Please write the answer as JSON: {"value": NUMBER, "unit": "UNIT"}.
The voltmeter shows {"value": 95, "unit": "V"}
